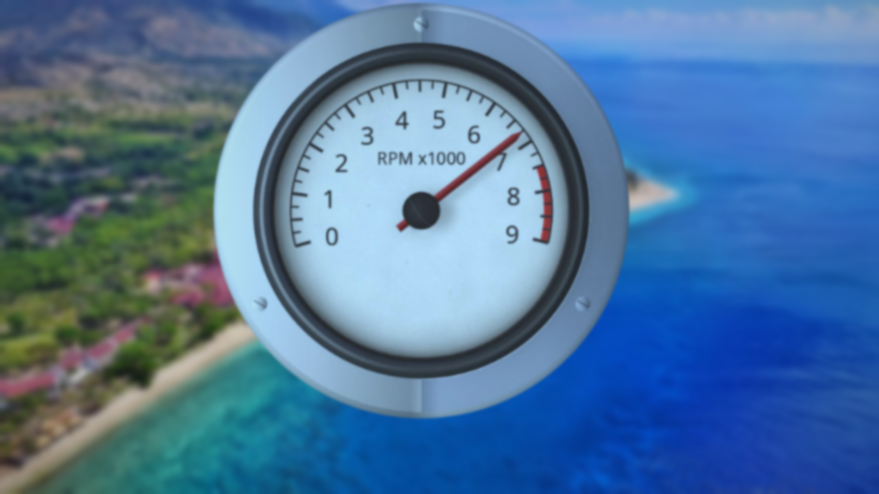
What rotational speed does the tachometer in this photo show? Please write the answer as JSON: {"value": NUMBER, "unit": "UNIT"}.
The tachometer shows {"value": 6750, "unit": "rpm"}
